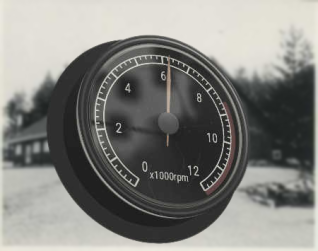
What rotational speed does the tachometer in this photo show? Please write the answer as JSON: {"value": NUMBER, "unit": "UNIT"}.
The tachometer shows {"value": 6200, "unit": "rpm"}
